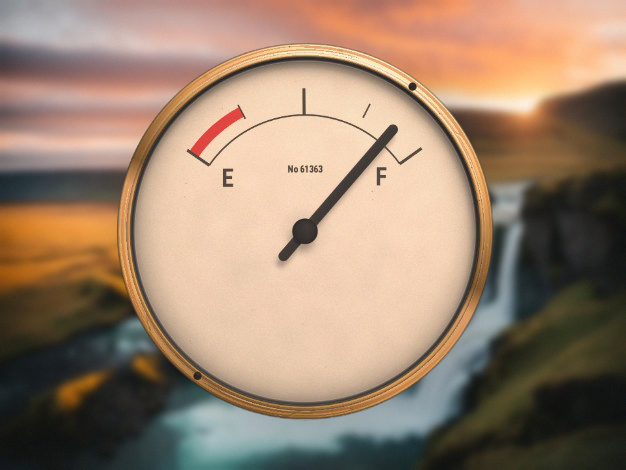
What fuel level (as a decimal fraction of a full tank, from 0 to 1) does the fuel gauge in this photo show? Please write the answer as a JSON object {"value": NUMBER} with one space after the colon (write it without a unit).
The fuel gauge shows {"value": 0.875}
